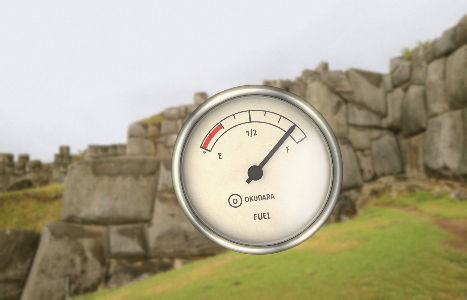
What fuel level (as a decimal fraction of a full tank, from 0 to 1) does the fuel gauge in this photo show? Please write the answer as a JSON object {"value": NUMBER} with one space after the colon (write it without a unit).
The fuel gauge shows {"value": 0.875}
